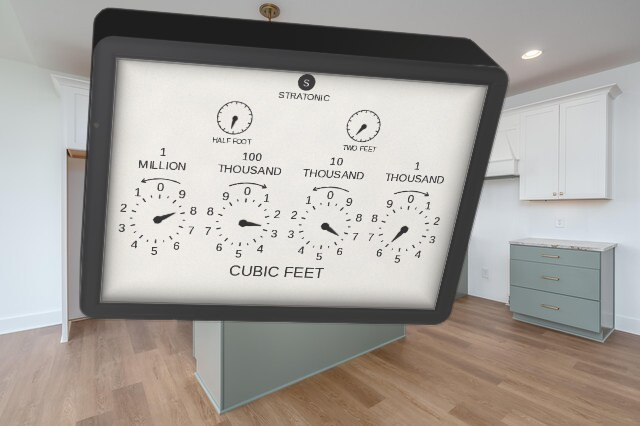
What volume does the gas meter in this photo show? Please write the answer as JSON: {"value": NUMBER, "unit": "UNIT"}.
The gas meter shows {"value": 826600, "unit": "ft³"}
